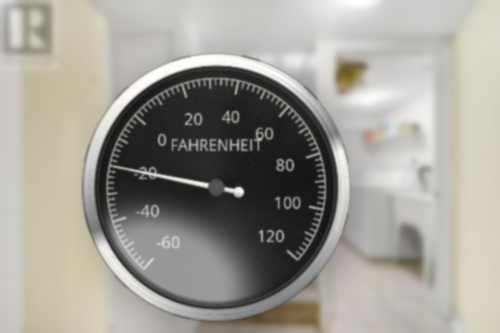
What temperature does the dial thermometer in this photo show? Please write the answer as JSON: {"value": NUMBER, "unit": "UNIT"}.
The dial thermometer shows {"value": -20, "unit": "°F"}
